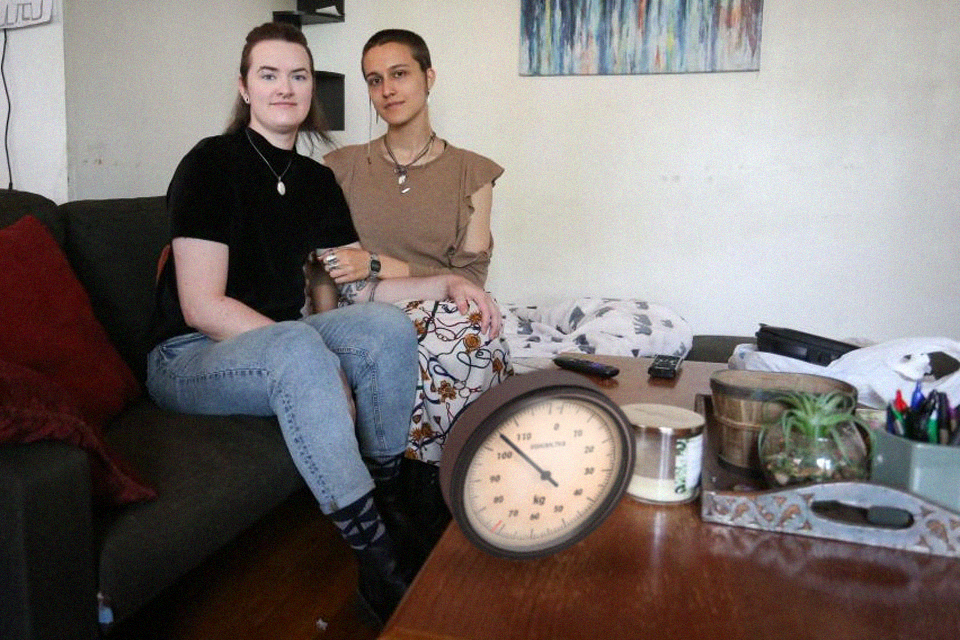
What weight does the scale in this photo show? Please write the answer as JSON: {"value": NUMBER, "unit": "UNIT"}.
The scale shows {"value": 105, "unit": "kg"}
